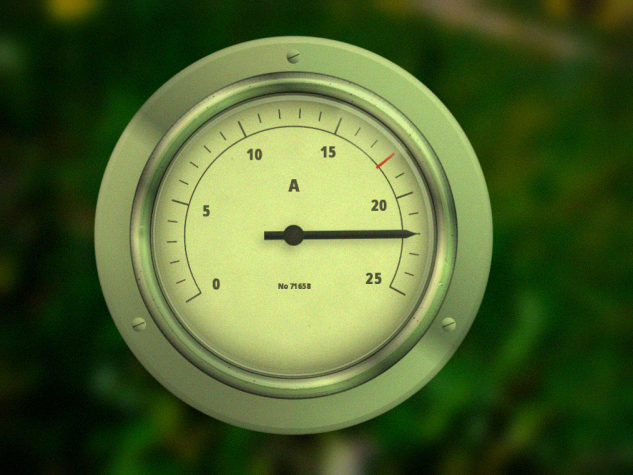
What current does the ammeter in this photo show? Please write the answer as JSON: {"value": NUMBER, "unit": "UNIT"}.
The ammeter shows {"value": 22, "unit": "A"}
